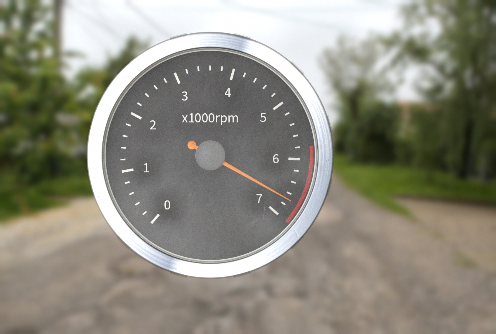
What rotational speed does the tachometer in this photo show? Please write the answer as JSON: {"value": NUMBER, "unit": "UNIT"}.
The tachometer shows {"value": 6700, "unit": "rpm"}
